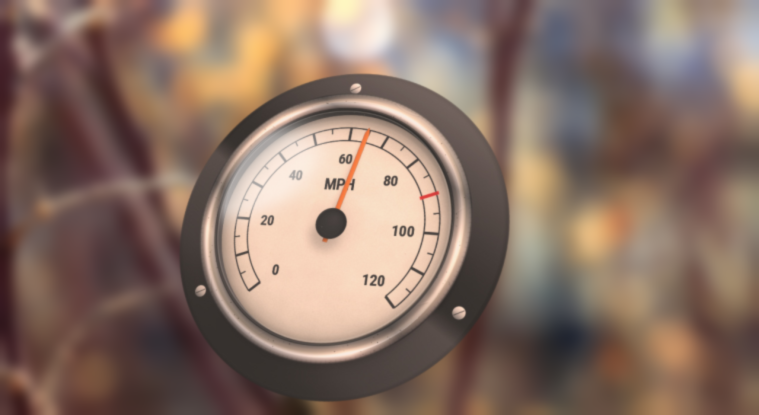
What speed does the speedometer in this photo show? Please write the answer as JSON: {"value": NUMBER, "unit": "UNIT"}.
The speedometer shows {"value": 65, "unit": "mph"}
